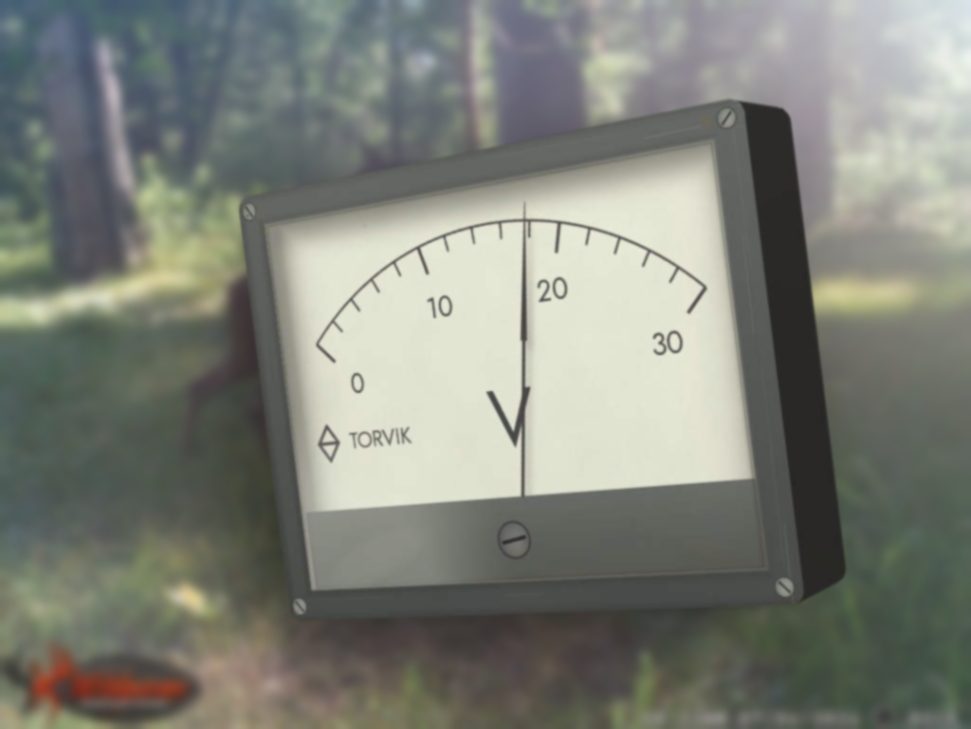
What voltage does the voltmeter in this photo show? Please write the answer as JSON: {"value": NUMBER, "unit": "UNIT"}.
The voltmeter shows {"value": 18, "unit": "V"}
